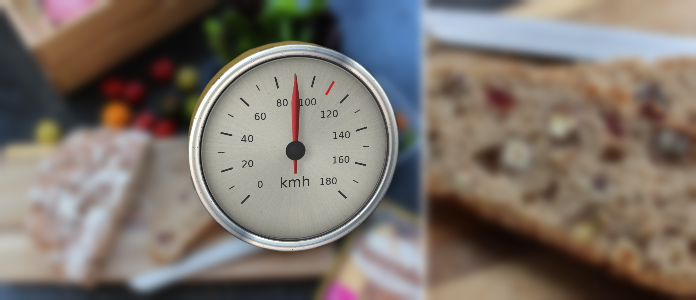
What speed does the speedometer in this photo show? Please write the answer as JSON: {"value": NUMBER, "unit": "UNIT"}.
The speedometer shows {"value": 90, "unit": "km/h"}
